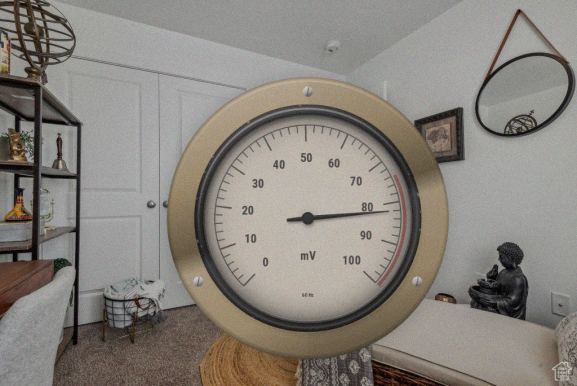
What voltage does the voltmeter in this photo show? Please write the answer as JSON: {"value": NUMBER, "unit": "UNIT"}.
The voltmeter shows {"value": 82, "unit": "mV"}
